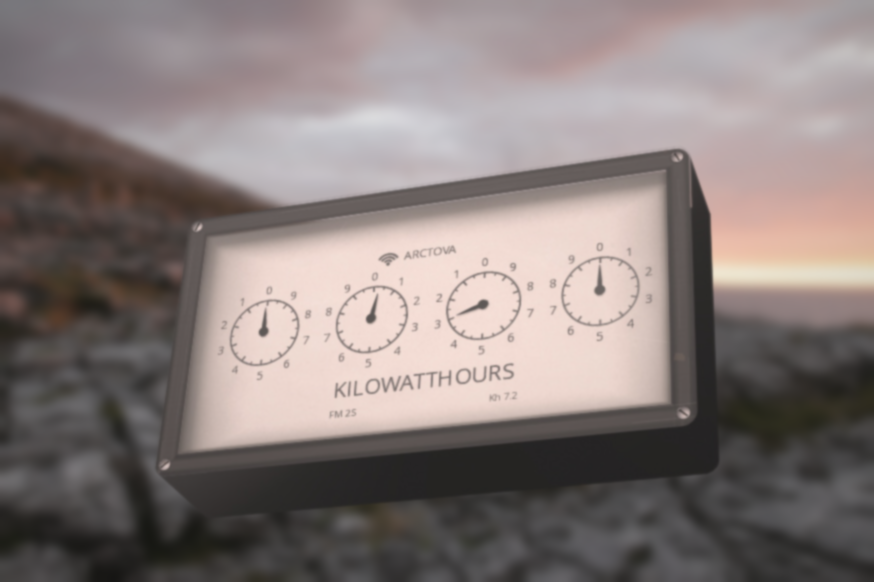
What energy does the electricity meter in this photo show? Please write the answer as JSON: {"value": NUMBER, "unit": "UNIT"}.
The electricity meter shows {"value": 30, "unit": "kWh"}
